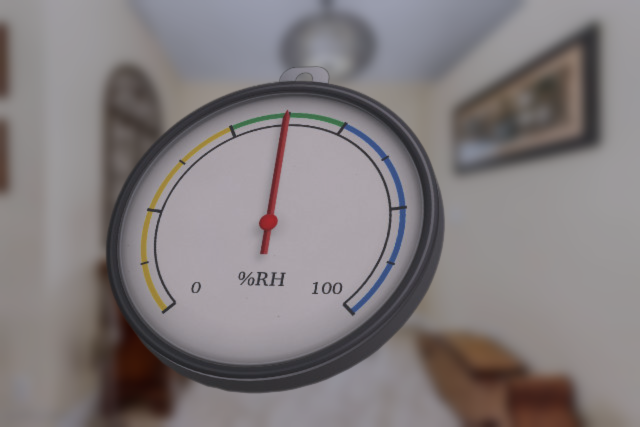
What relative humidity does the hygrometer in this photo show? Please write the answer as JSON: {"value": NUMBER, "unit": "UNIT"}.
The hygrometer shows {"value": 50, "unit": "%"}
